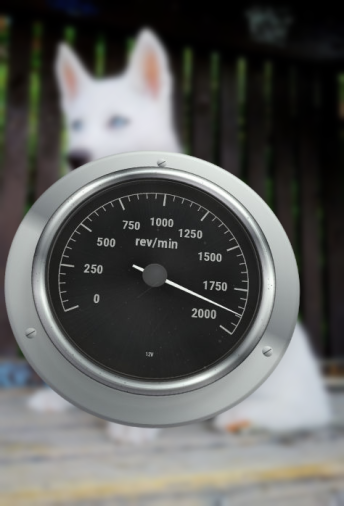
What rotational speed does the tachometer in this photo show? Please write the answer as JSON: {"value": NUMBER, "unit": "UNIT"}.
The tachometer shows {"value": 1900, "unit": "rpm"}
